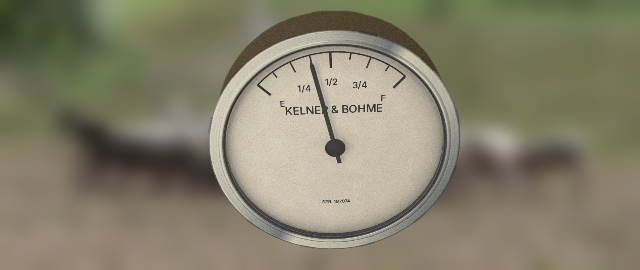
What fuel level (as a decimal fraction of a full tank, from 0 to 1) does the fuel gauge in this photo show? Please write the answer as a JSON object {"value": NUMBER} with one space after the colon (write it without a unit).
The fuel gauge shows {"value": 0.375}
